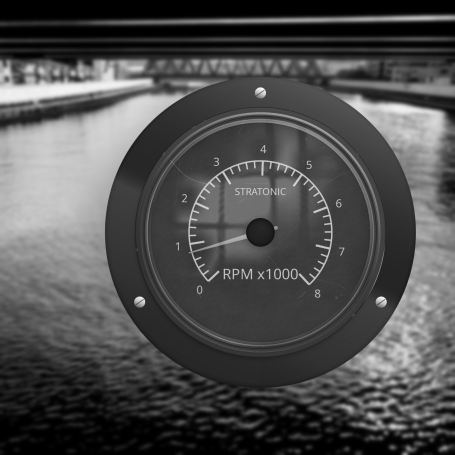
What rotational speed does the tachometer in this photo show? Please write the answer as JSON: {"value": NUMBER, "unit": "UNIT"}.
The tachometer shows {"value": 800, "unit": "rpm"}
